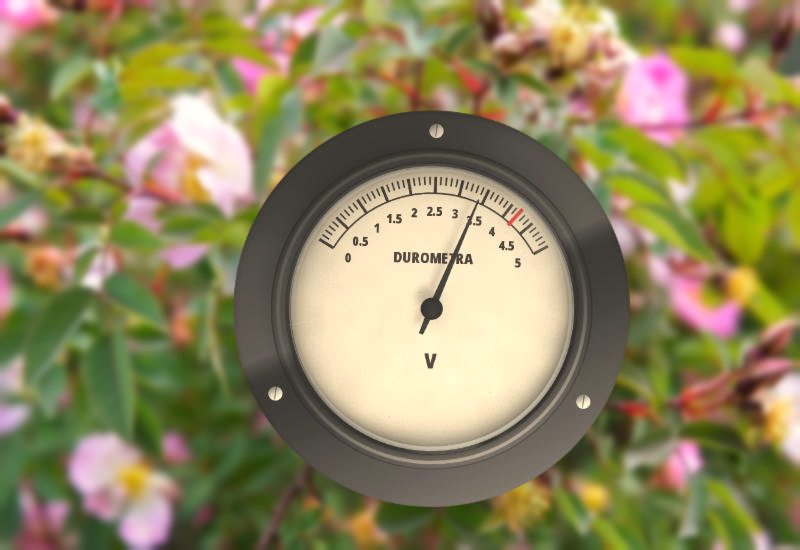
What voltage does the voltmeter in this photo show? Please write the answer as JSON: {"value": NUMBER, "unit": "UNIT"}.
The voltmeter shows {"value": 3.4, "unit": "V"}
